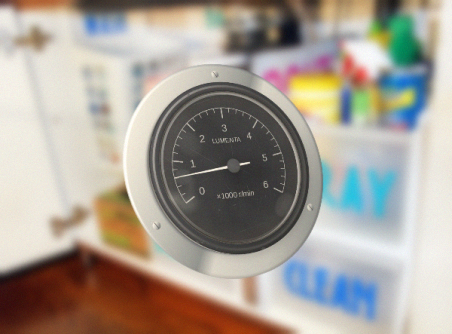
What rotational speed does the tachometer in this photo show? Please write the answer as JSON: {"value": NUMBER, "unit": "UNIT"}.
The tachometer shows {"value": 600, "unit": "rpm"}
